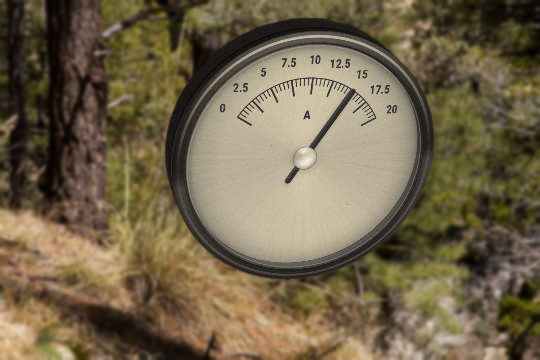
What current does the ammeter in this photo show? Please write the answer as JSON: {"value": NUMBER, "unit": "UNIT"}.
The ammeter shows {"value": 15, "unit": "A"}
